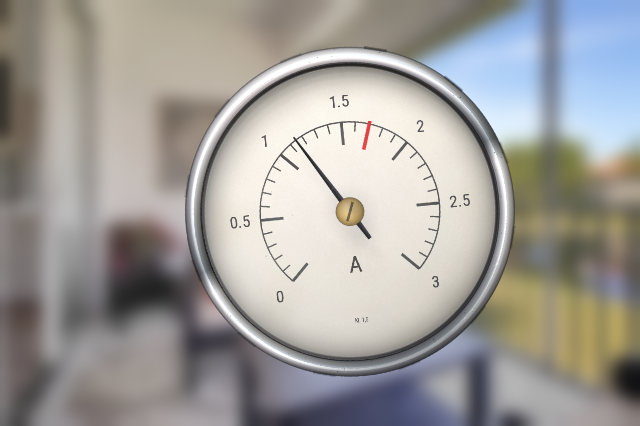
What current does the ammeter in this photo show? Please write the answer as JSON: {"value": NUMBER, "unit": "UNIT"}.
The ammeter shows {"value": 1.15, "unit": "A"}
